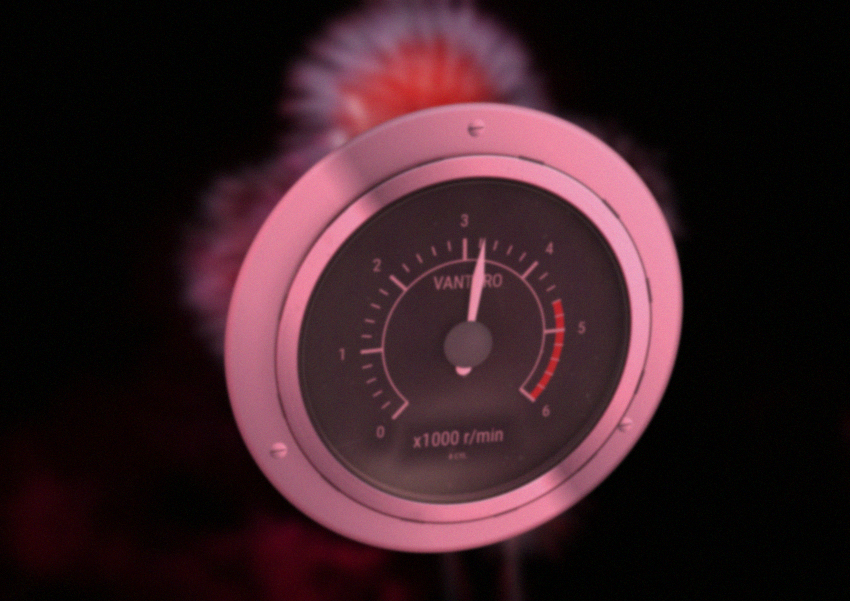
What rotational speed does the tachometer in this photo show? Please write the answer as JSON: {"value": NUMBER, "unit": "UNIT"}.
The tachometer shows {"value": 3200, "unit": "rpm"}
